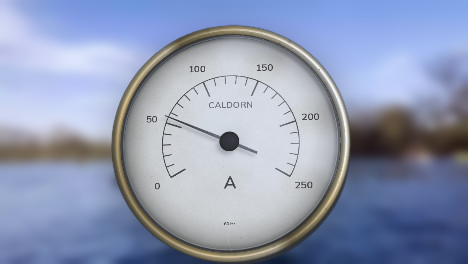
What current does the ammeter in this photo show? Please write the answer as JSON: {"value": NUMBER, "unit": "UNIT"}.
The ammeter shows {"value": 55, "unit": "A"}
